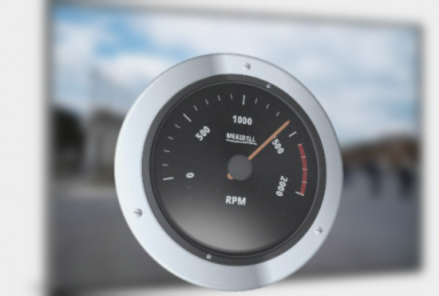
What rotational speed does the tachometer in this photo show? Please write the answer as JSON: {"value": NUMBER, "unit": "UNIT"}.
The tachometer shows {"value": 1400, "unit": "rpm"}
